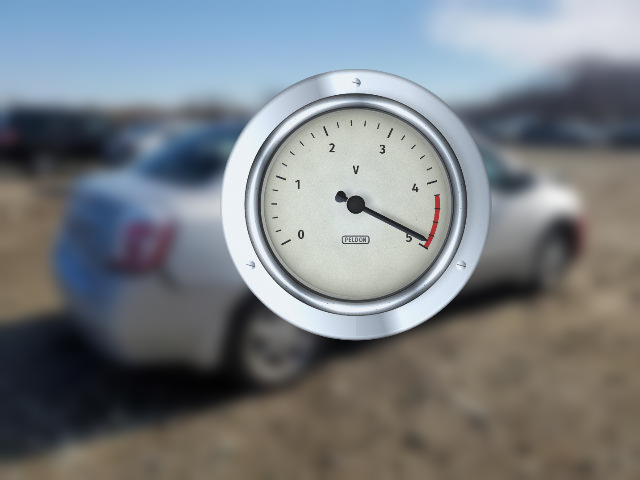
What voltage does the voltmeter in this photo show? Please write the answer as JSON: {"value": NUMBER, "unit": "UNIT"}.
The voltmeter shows {"value": 4.9, "unit": "V"}
